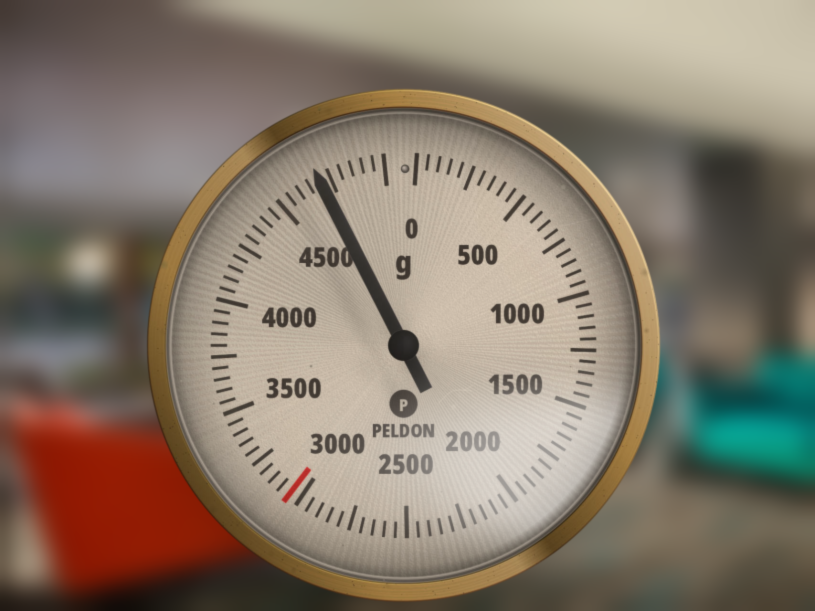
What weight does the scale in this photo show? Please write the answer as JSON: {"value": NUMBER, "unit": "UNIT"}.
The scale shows {"value": 4700, "unit": "g"}
